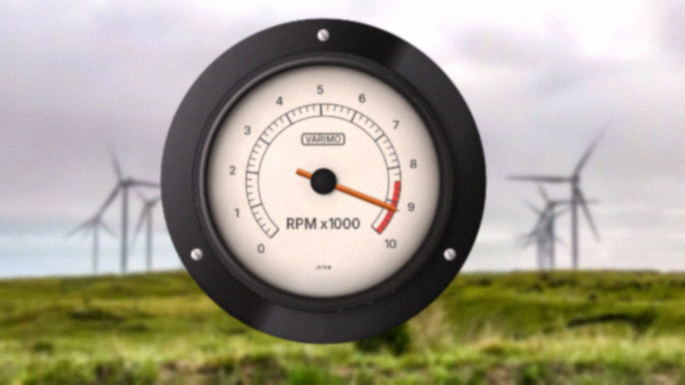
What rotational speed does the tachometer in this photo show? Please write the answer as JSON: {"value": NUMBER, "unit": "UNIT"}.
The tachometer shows {"value": 9200, "unit": "rpm"}
